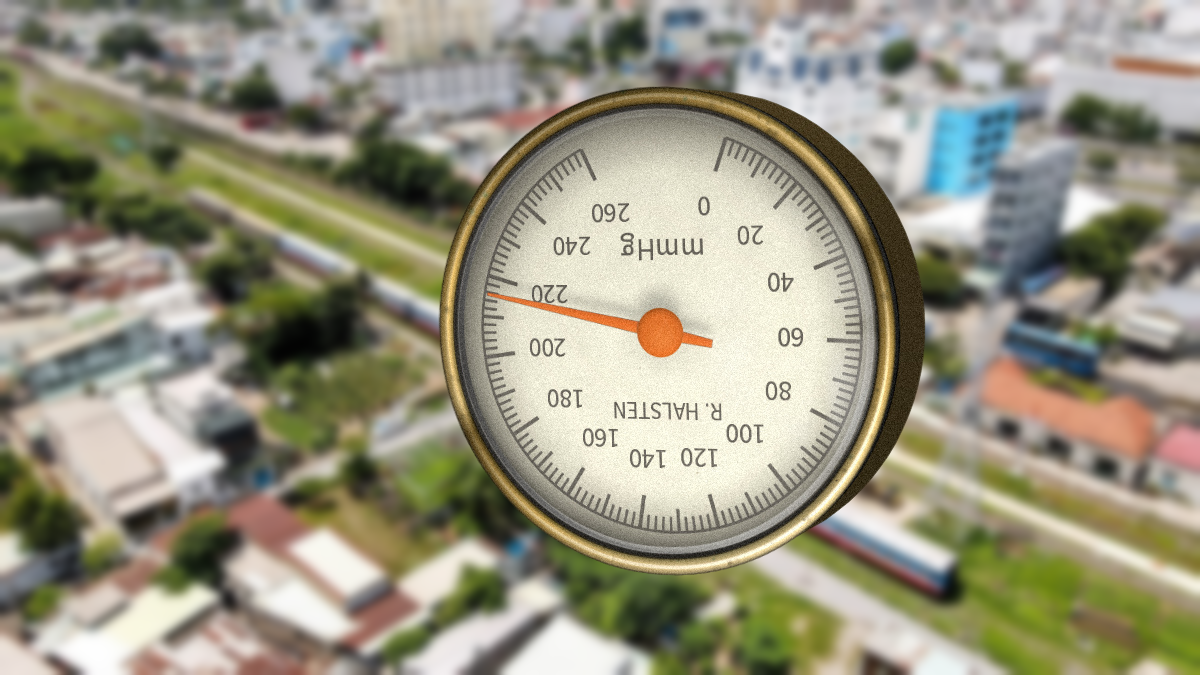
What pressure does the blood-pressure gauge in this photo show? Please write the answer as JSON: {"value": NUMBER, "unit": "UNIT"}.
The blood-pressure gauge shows {"value": 216, "unit": "mmHg"}
